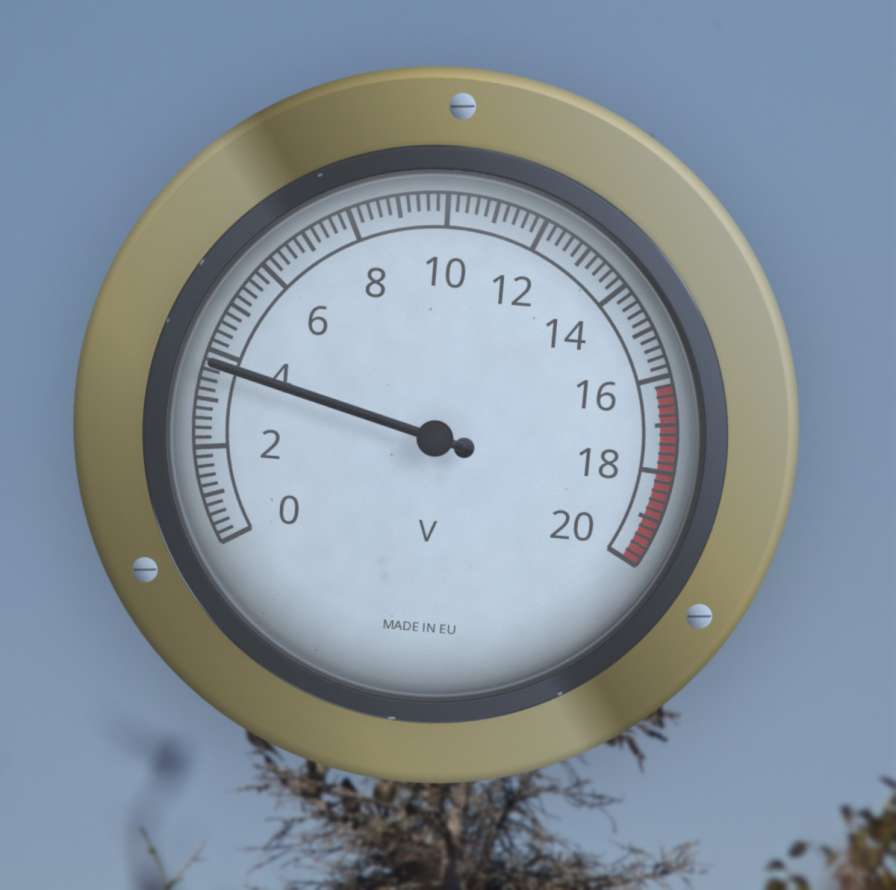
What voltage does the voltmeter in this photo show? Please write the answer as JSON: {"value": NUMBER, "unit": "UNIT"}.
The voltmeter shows {"value": 3.8, "unit": "V"}
